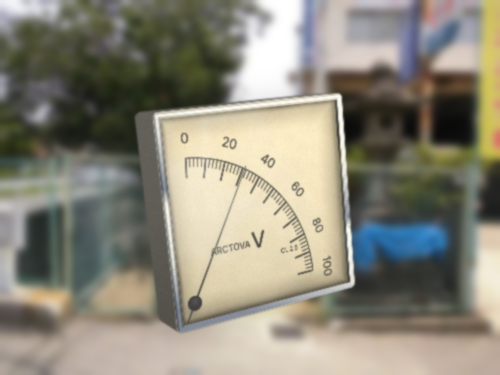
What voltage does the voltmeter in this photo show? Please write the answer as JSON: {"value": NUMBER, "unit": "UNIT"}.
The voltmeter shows {"value": 30, "unit": "V"}
